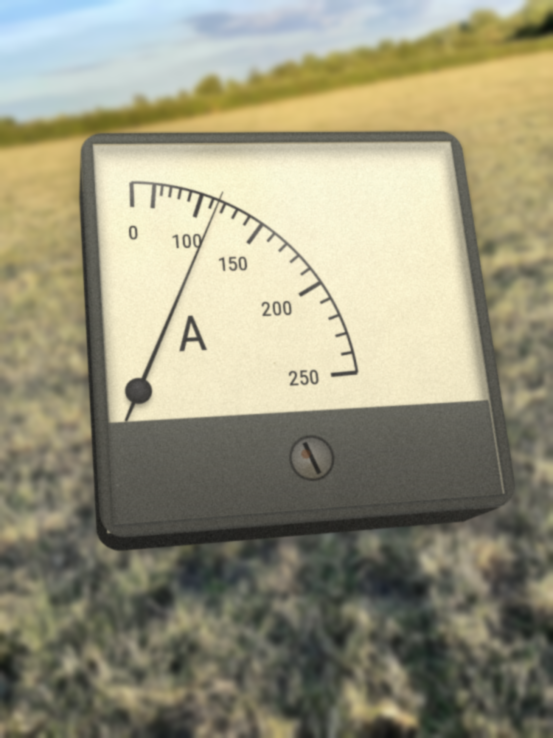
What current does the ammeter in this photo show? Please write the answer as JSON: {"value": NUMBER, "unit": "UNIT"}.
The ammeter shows {"value": 115, "unit": "A"}
